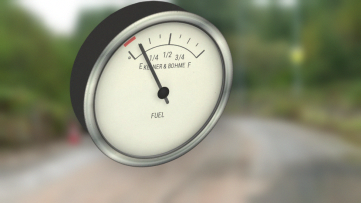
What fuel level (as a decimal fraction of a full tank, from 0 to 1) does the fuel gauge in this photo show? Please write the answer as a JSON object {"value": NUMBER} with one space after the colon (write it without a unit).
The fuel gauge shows {"value": 0.125}
